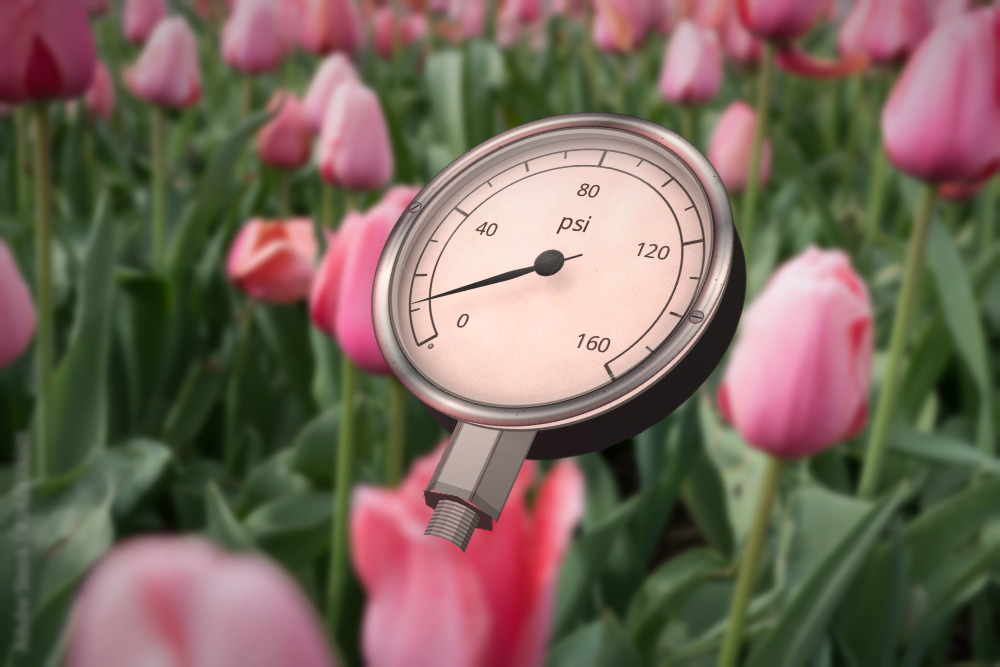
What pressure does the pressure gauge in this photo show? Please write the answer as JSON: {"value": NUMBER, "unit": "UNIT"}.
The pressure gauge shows {"value": 10, "unit": "psi"}
